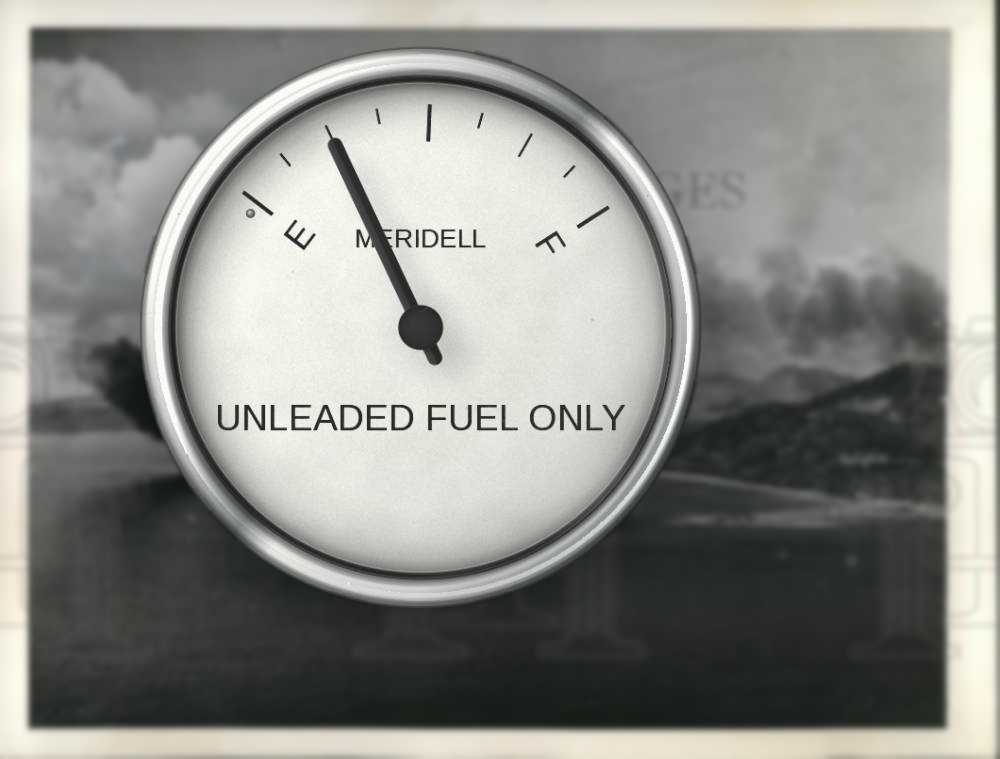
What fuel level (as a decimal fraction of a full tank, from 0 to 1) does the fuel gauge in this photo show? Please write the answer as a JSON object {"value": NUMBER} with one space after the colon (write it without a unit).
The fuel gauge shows {"value": 0.25}
